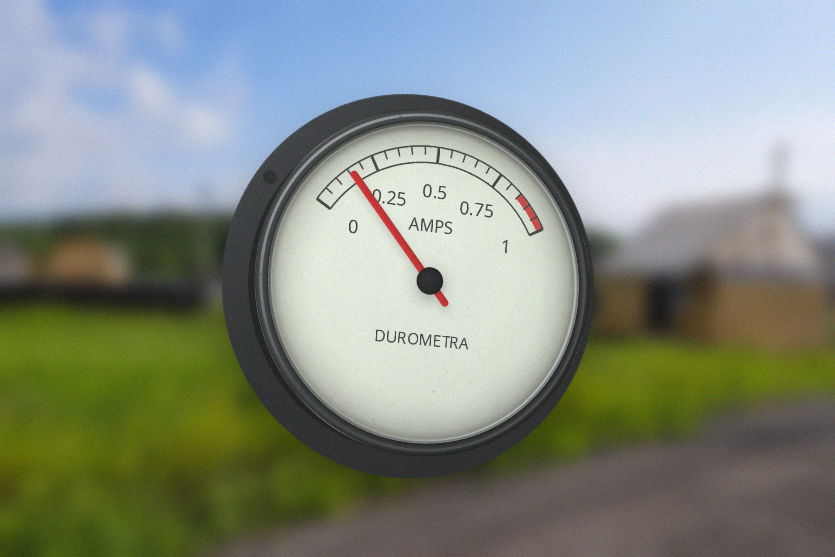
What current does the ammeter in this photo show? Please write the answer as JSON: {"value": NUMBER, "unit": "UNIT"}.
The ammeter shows {"value": 0.15, "unit": "A"}
